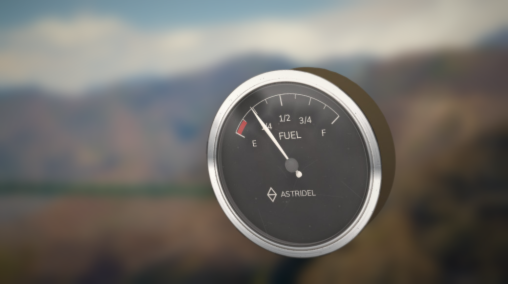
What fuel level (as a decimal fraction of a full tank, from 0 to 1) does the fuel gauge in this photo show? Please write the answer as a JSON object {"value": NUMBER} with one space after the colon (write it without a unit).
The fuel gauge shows {"value": 0.25}
